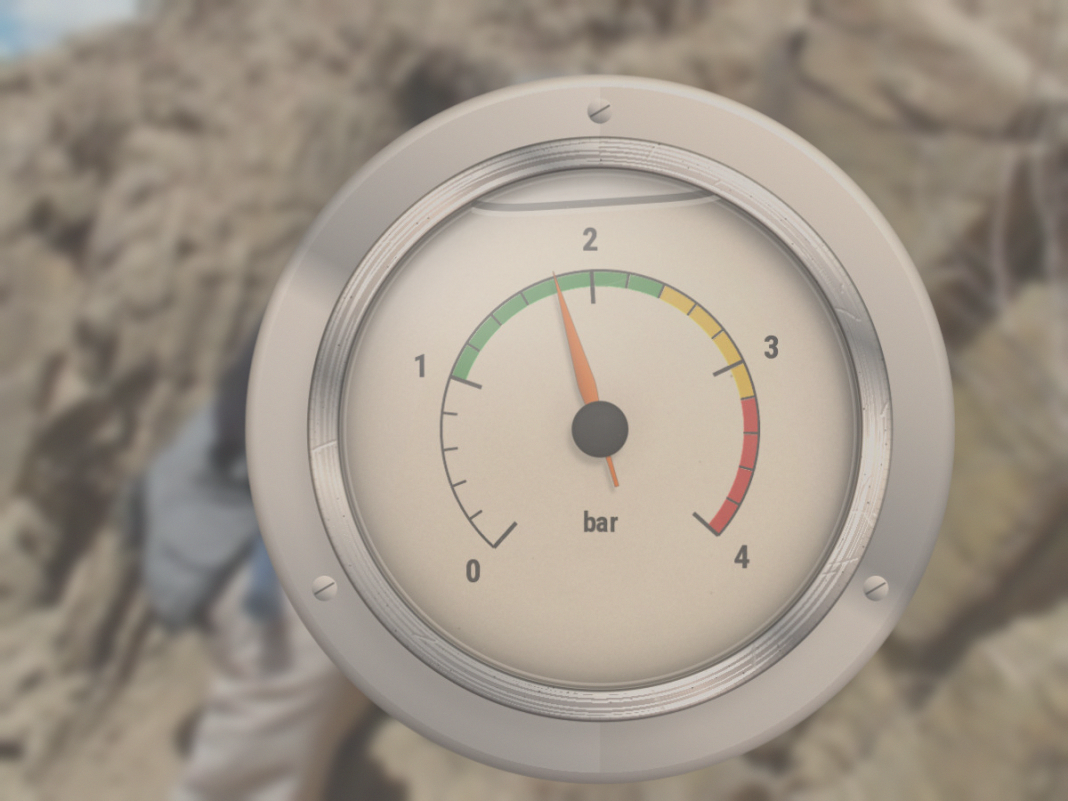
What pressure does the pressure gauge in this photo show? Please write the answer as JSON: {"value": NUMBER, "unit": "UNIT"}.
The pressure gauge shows {"value": 1.8, "unit": "bar"}
